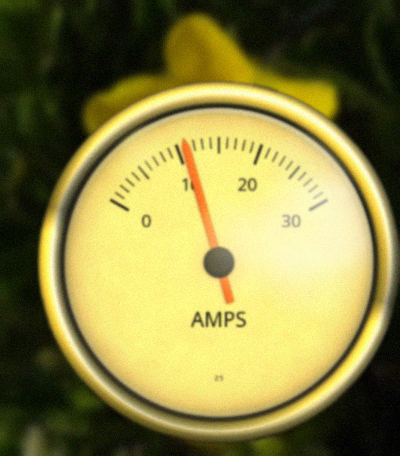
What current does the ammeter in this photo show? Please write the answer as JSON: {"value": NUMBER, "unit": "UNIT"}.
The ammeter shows {"value": 11, "unit": "A"}
